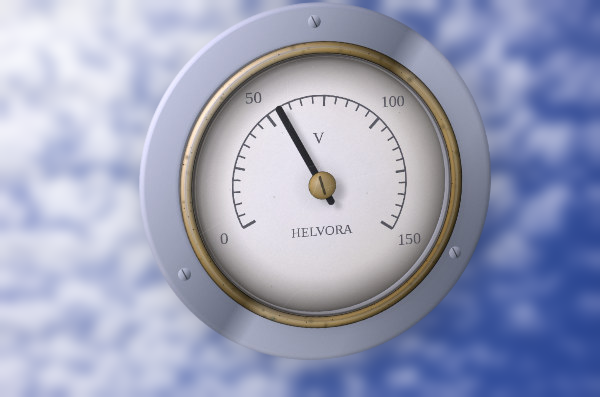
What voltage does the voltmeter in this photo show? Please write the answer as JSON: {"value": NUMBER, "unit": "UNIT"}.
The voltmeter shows {"value": 55, "unit": "V"}
